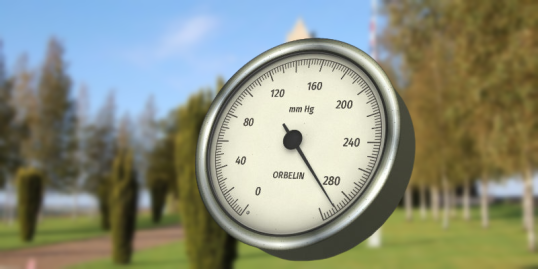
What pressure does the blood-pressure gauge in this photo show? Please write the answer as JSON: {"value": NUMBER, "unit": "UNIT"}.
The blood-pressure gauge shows {"value": 290, "unit": "mmHg"}
